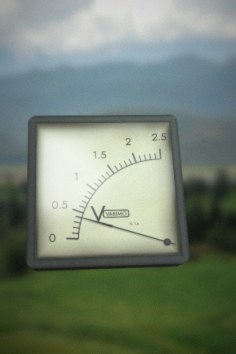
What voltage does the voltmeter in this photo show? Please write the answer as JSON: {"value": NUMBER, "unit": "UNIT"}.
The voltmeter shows {"value": 0.4, "unit": "V"}
